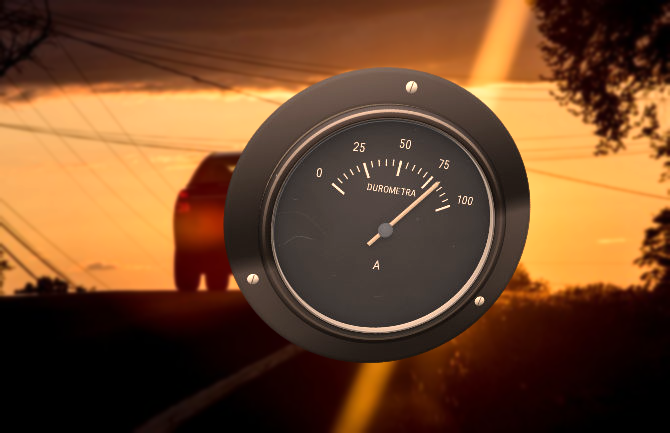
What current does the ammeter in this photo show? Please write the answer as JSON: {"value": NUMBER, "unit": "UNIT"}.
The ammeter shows {"value": 80, "unit": "A"}
